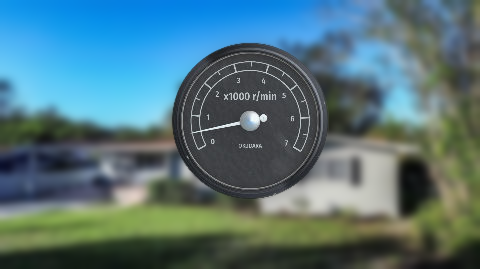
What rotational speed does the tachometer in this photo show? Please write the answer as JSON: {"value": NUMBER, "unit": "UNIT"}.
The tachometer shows {"value": 500, "unit": "rpm"}
